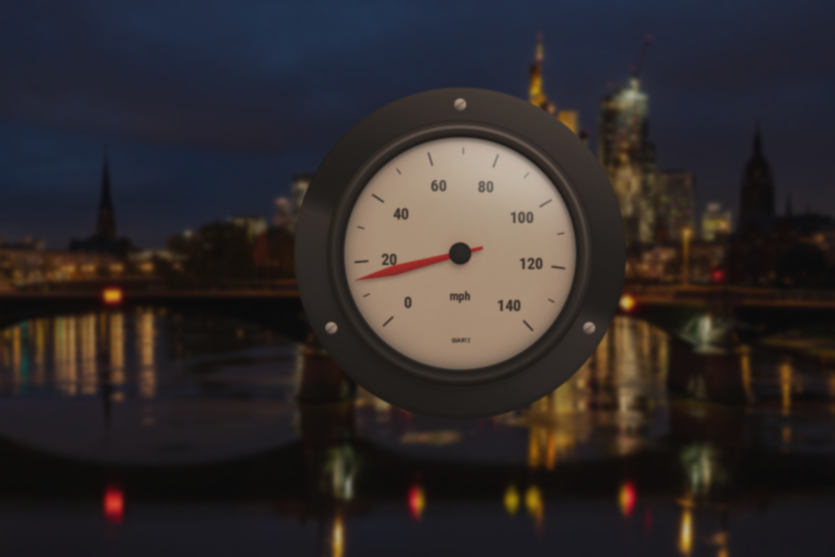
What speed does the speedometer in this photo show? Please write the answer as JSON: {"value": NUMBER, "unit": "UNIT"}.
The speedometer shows {"value": 15, "unit": "mph"}
